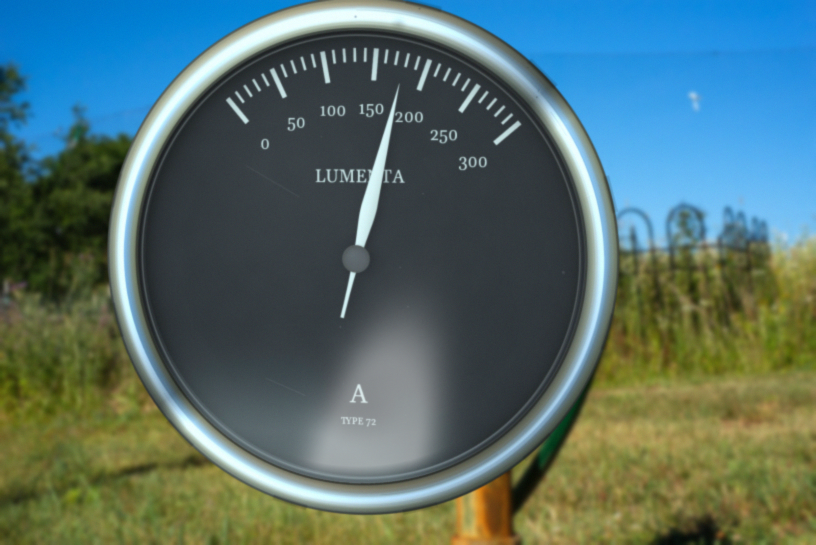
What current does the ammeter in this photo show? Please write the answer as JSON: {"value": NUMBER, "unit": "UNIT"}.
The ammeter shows {"value": 180, "unit": "A"}
